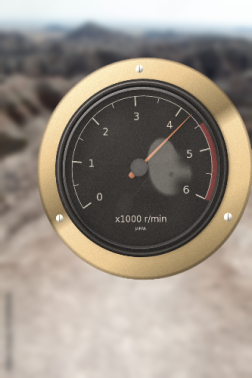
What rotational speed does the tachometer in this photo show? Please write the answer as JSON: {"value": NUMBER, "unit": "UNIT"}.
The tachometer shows {"value": 4250, "unit": "rpm"}
